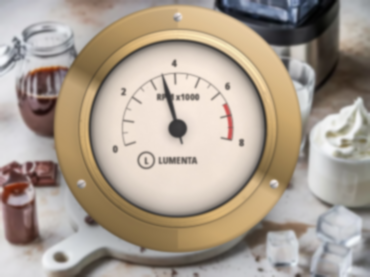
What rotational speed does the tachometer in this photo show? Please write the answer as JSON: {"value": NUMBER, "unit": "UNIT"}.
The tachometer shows {"value": 3500, "unit": "rpm"}
